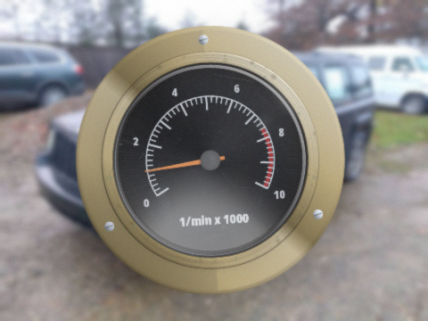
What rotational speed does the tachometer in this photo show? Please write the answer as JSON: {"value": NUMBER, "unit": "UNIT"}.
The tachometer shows {"value": 1000, "unit": "rpm"}
